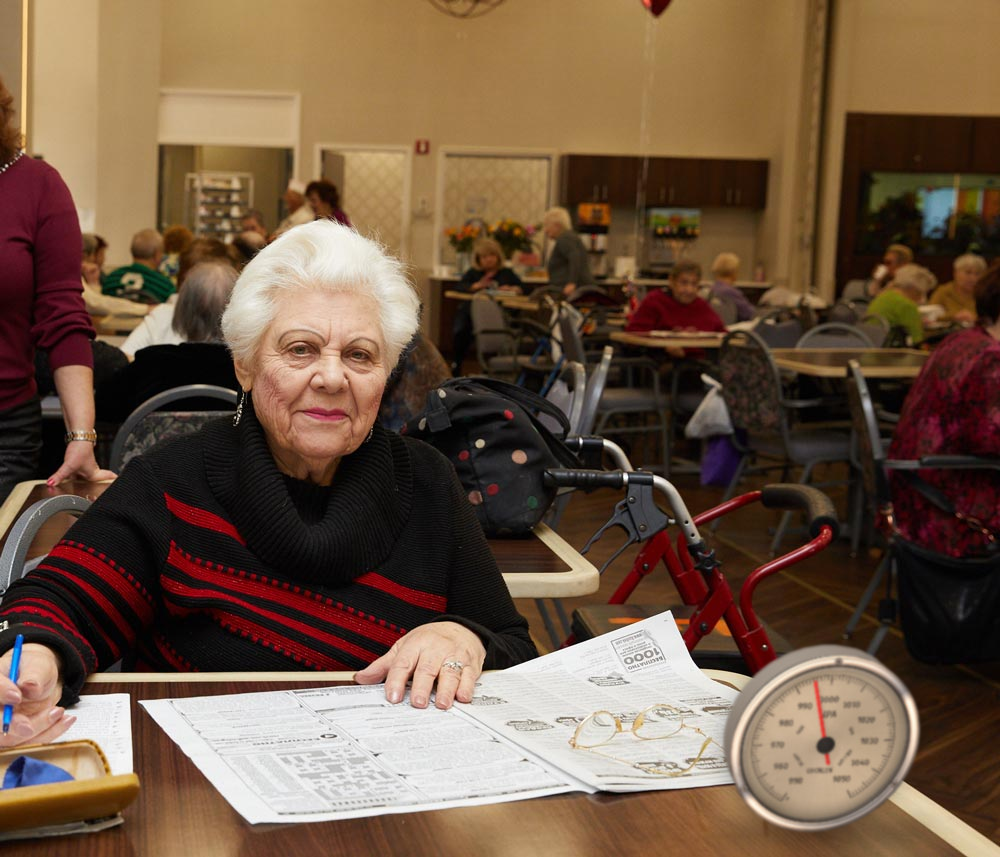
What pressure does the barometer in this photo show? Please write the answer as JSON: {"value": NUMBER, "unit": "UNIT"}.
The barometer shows {"value": 995, "unit": "hPa"}
